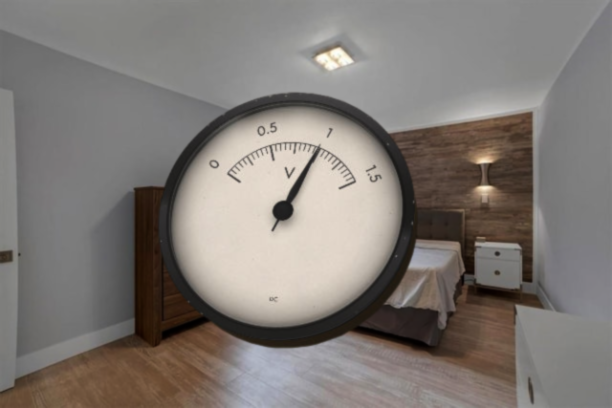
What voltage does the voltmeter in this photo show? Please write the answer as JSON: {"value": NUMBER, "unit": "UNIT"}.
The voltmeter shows {"value": 1, "unit": "V"}
